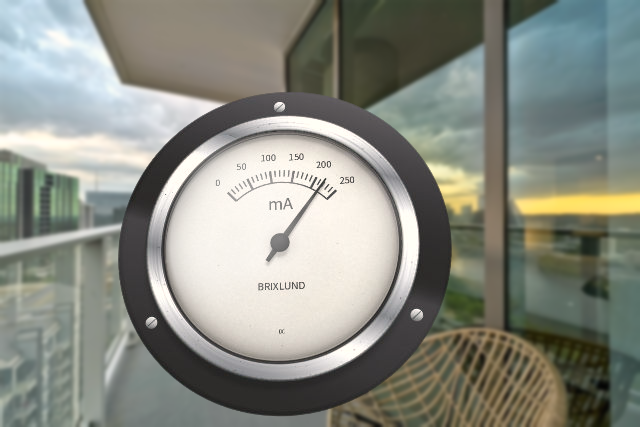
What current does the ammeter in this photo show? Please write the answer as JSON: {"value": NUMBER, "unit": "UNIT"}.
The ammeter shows {"value": 220, "unit": "mA"}
